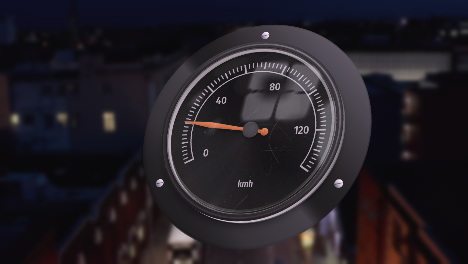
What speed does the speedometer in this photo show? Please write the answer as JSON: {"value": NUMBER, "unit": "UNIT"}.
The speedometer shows {"value": 20, "unit": "km/h"}
